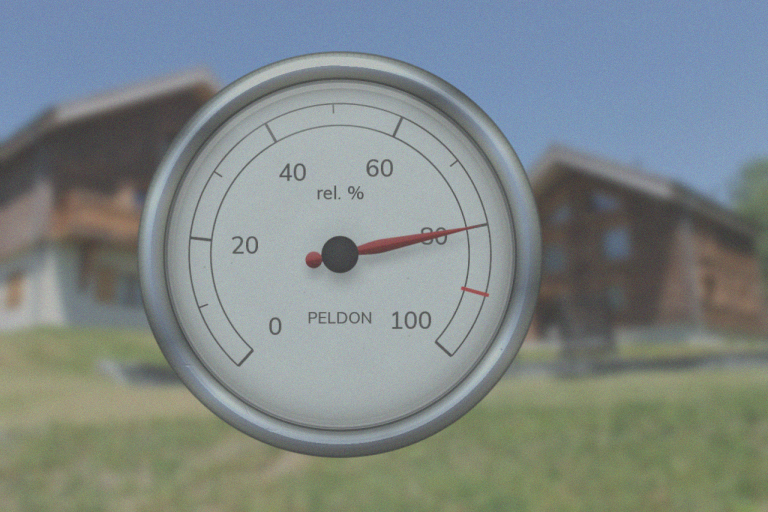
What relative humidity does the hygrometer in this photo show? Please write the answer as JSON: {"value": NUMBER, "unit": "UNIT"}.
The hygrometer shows {"value": 80, "unit": "%"}
